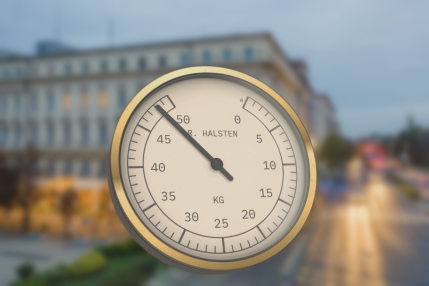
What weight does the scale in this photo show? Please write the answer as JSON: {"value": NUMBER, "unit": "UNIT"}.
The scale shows {"value": 48, "unit": "kg"}
